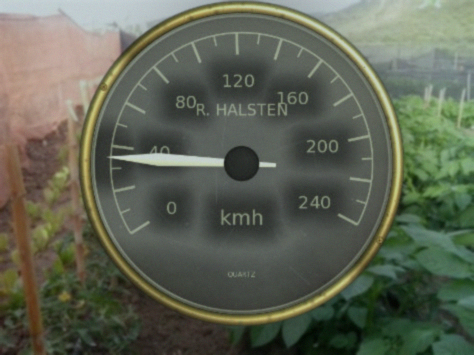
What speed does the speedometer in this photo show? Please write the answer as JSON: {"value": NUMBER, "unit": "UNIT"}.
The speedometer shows {"value": 35, "unit": "km/h"}
